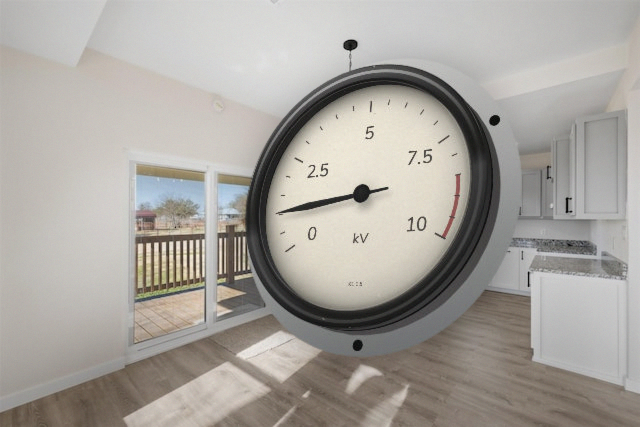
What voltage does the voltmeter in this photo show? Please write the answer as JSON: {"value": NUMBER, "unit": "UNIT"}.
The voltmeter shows {"value": 1, "unit": "kV"}
